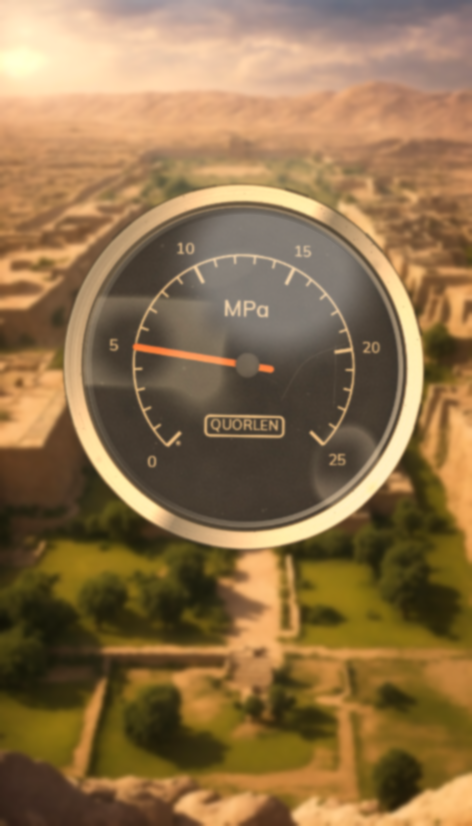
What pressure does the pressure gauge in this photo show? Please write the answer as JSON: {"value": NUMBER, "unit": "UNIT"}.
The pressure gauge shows {"value": 5, "unit": "MPa"}
